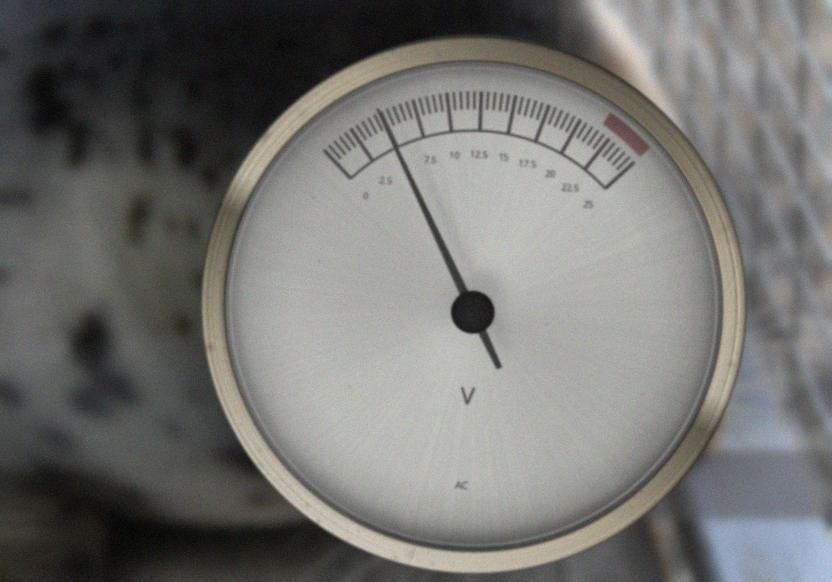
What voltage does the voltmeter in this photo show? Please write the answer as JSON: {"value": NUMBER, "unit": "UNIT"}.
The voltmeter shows {"value": 5, "unit": "V"}
